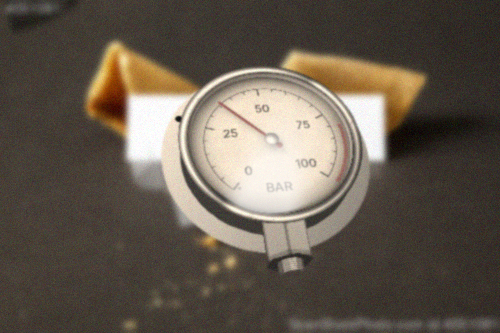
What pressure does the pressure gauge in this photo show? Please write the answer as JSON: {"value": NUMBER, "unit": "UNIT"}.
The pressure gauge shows {"value": 35, "unit": "bar"}
